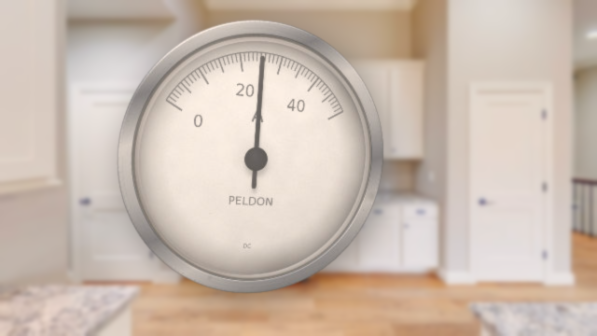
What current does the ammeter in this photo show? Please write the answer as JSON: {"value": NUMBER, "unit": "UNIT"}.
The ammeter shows {"value": 25, "unit": "A"}
